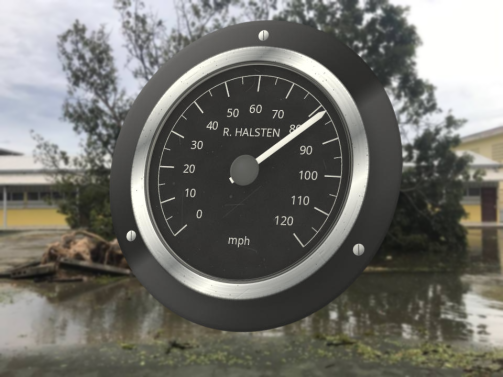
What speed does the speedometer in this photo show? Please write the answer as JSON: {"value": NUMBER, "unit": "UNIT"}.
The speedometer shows {"value": 82.5, "unit": "mph"}
